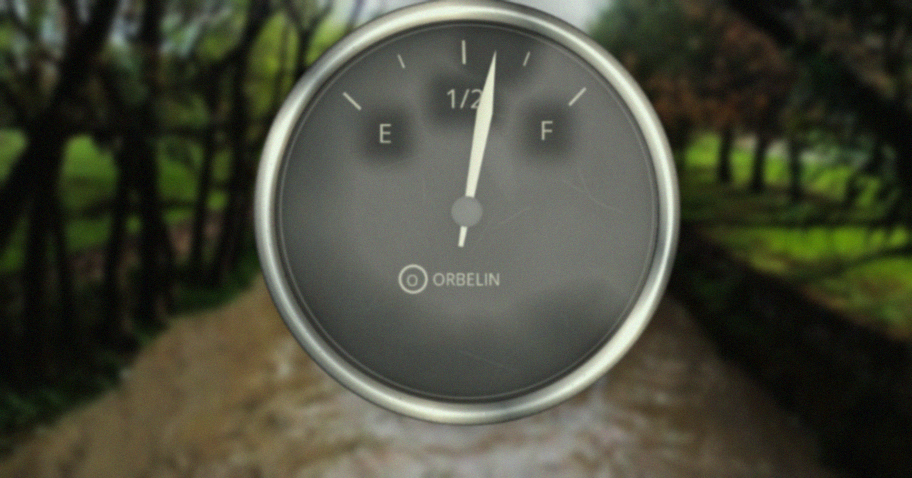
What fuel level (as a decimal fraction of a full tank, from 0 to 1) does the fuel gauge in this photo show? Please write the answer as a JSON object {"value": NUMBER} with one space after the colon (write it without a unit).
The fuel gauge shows {"value": 0.625}
